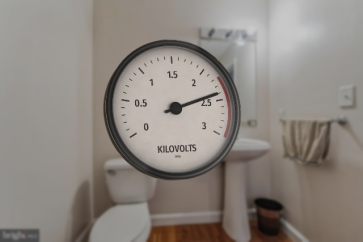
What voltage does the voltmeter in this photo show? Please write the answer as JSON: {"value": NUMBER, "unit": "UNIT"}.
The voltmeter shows {"value": 2.4, "unit": "kV"}
